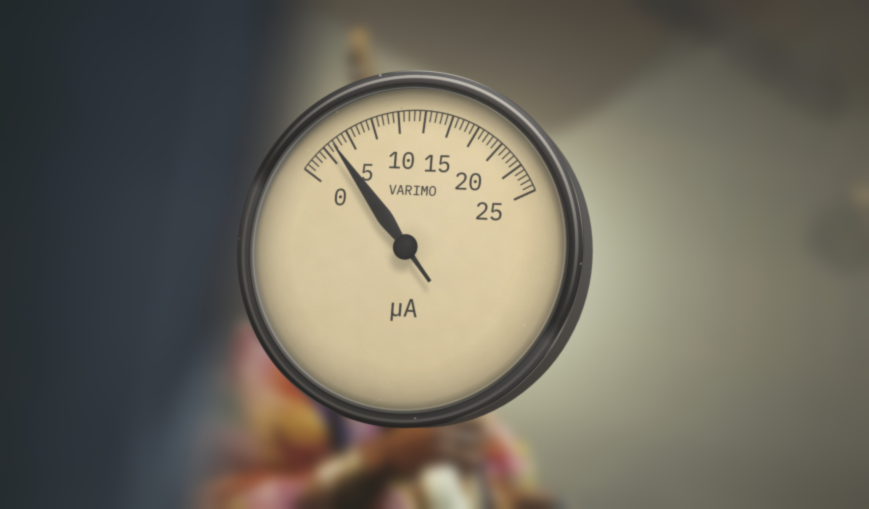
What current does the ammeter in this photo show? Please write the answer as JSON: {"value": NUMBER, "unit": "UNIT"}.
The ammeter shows {"value": 3.5, "unit": "µA"}
